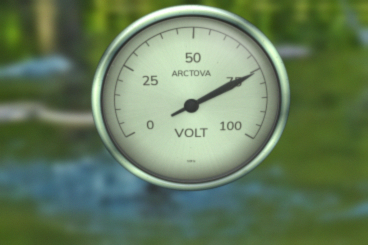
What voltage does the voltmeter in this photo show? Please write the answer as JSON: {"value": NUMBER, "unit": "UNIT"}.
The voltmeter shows {"value": 75, "unit": "V"}
